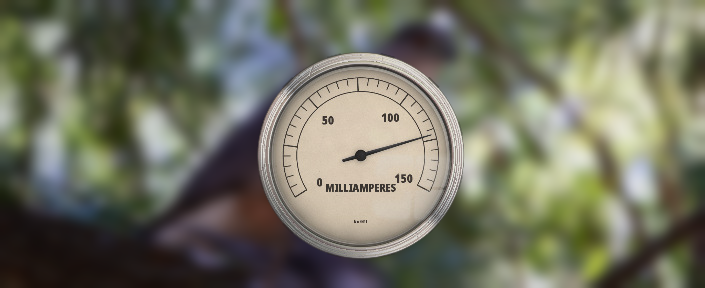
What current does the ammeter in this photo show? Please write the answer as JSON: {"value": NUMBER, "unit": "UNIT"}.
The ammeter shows {"value": 122.5, "unit": "mA"}
